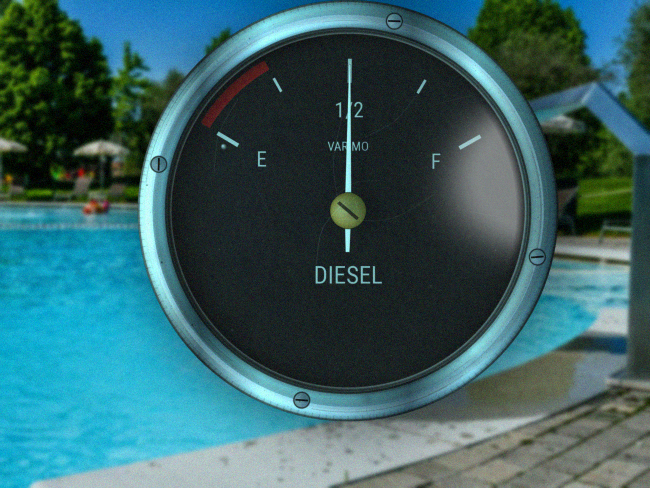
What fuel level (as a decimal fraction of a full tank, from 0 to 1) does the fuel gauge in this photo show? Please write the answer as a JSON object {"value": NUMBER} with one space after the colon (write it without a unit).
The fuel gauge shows {"value": 0.5}
